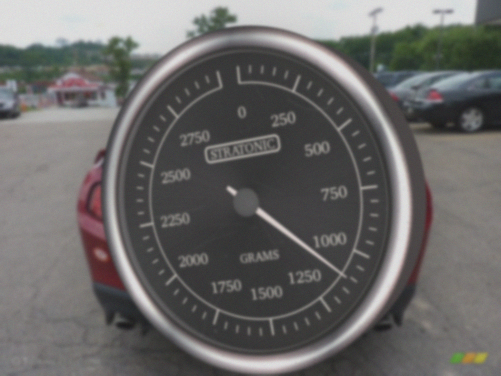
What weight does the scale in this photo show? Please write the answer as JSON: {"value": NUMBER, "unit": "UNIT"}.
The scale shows {"value": 1100, "unit": "g"}
